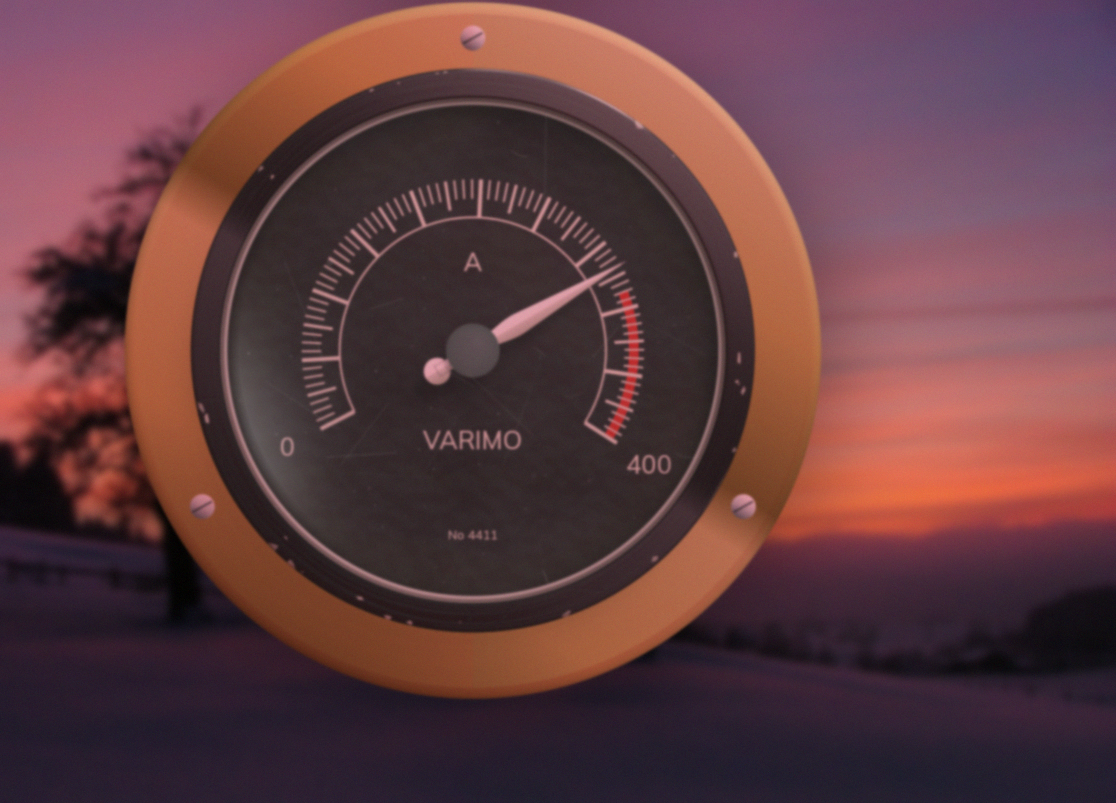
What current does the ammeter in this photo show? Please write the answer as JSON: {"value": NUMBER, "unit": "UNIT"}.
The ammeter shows {"value": 295, "unit": "A"}
